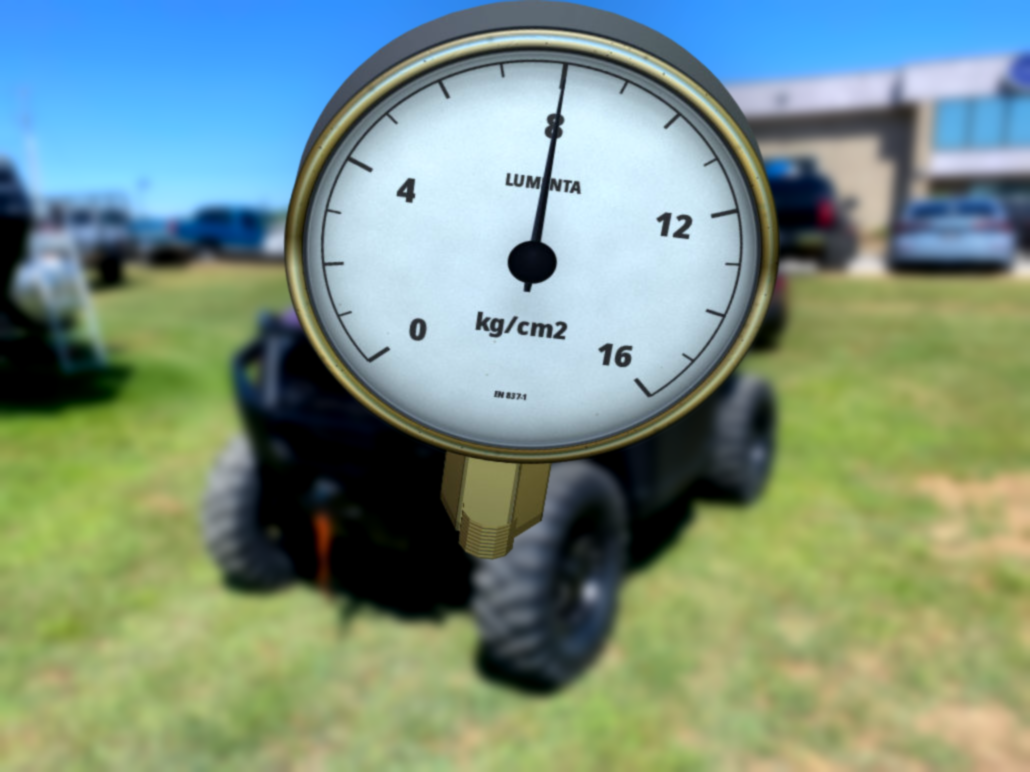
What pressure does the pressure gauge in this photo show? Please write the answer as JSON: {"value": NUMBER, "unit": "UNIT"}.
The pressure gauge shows {"value": 8, "unit": "kg/cm²"}
